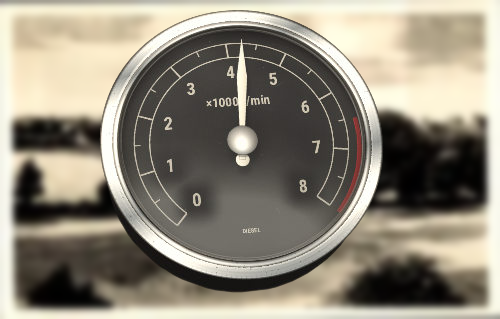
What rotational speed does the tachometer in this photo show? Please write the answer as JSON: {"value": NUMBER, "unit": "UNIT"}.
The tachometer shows {"value": 4250, "unit": "rpm"}
